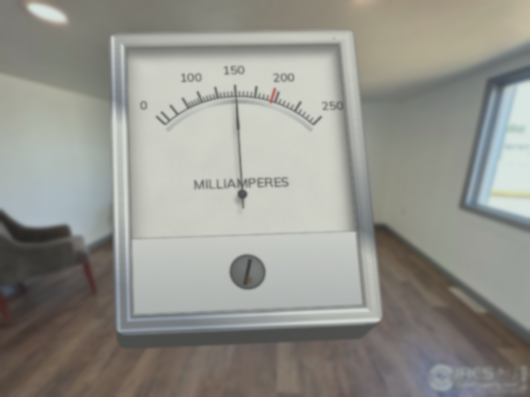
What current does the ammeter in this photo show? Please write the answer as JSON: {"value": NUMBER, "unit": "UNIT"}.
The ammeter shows {"value": 150, "unit": "mA"}
